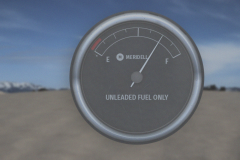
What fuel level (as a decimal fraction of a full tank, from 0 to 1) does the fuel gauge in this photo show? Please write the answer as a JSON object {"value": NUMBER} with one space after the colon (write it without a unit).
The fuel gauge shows {"value": 0.75}
